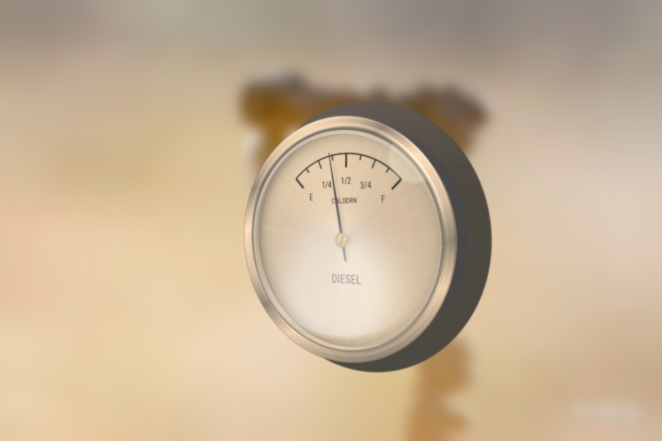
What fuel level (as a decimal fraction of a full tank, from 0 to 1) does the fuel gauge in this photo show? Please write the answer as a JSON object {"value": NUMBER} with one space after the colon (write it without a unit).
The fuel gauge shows {"value": 0.375}
